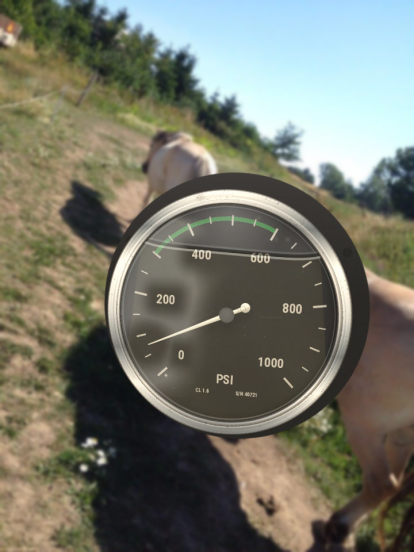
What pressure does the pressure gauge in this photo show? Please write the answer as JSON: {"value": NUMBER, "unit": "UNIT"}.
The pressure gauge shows {"value": 75, "unit": "psi"}
